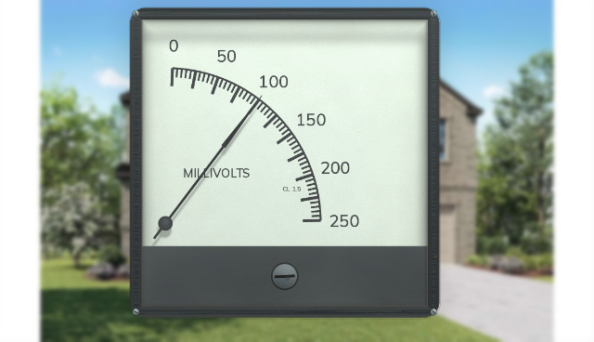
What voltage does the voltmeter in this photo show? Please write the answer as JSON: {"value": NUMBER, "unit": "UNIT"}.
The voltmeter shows {"value": 100, "unit": "mV"}
